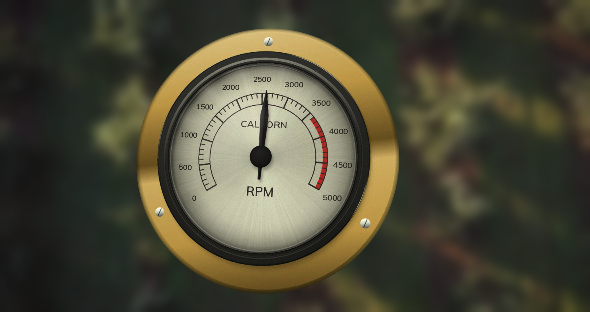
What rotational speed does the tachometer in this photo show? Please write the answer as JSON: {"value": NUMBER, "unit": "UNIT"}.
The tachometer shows {"value": 2600, "unit": "rpm"}
